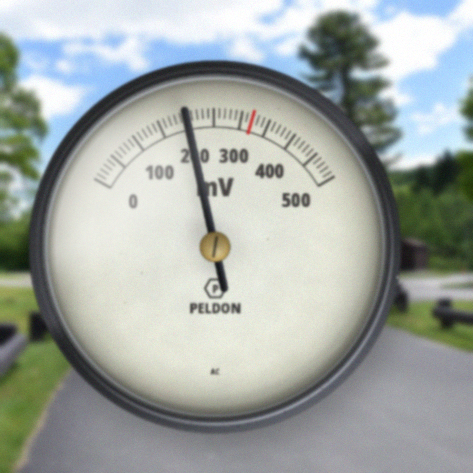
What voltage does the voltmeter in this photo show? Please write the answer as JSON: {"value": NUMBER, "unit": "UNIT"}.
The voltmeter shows {"value": 200, "unit": "mV"}
